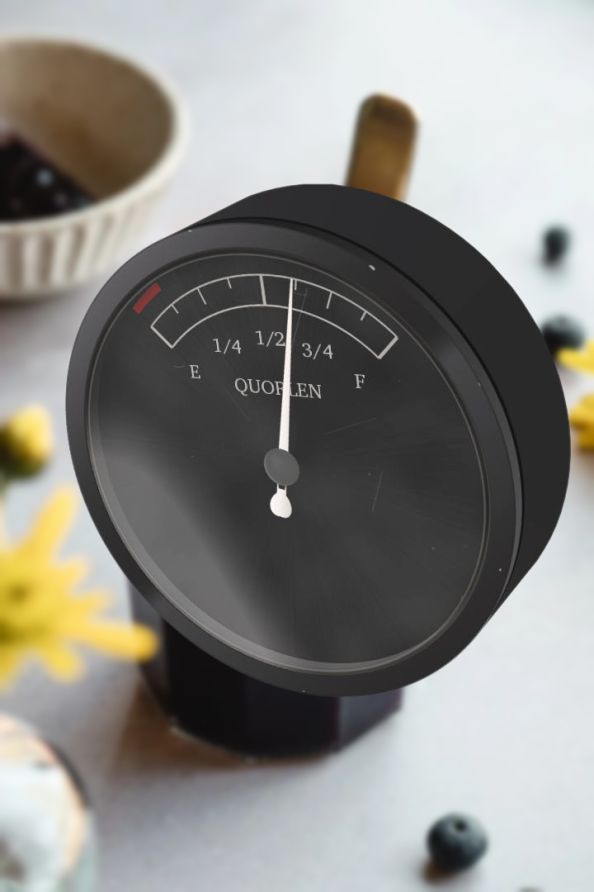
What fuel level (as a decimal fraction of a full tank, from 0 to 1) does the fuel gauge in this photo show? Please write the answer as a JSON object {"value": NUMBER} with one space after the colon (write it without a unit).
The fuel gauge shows {"value": 0.625}
